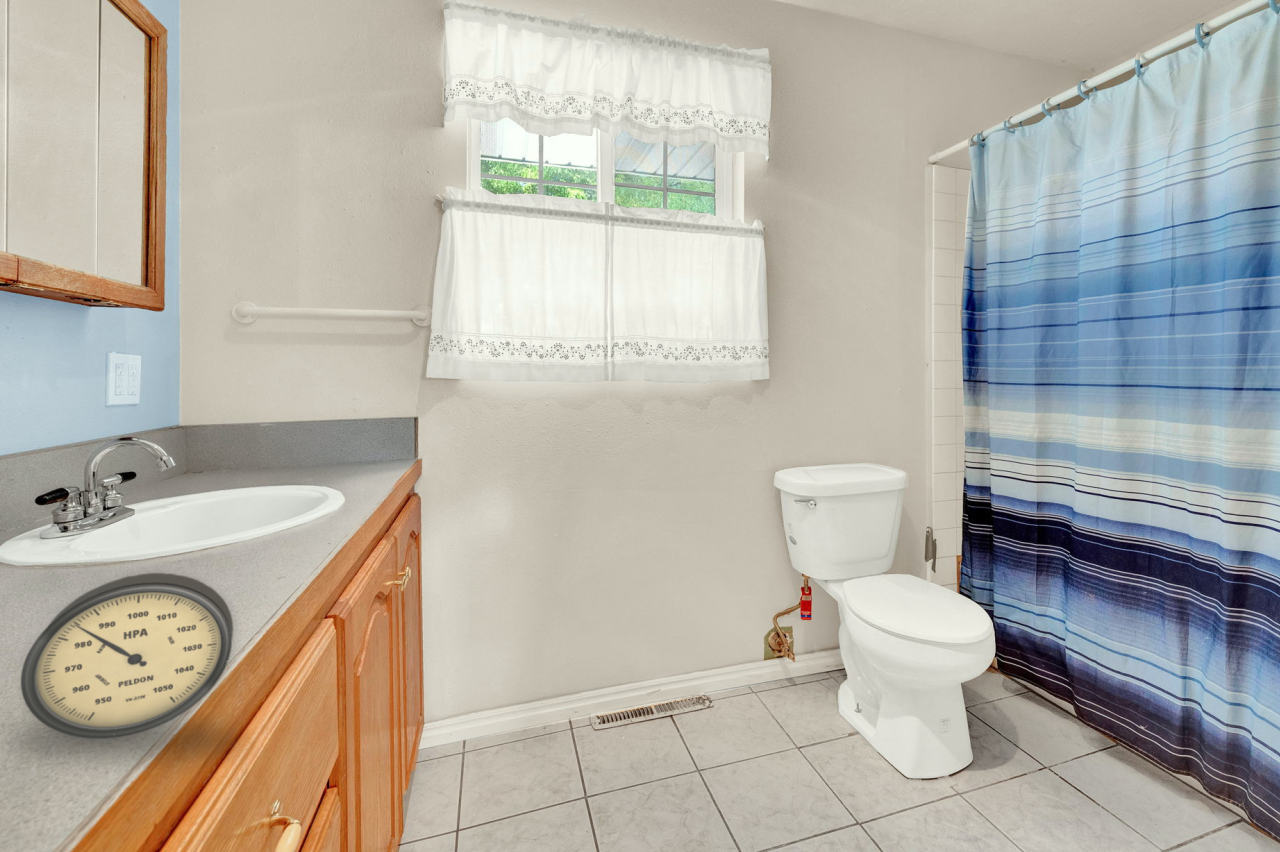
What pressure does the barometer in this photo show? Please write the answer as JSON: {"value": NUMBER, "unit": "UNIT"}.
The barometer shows {"value": 985, "unit": "hPa"}
